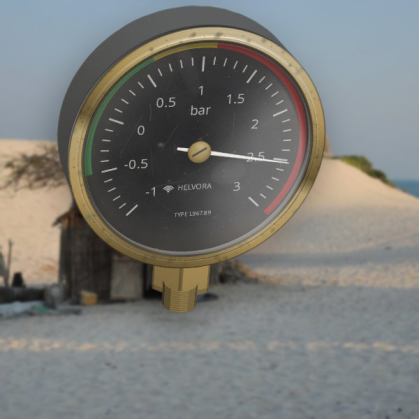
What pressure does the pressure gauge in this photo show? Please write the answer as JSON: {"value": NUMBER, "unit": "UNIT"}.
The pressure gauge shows {"value": 2.5, "unit": "bar"}
